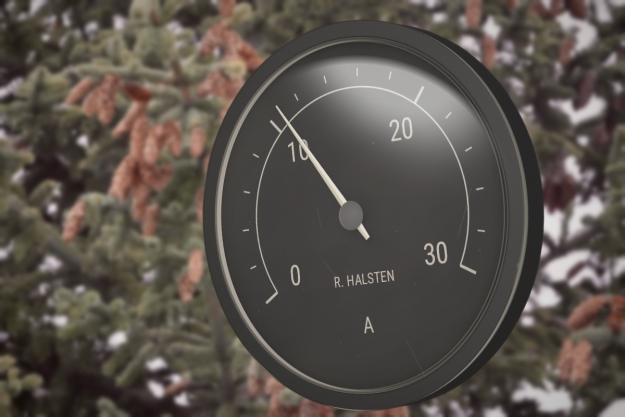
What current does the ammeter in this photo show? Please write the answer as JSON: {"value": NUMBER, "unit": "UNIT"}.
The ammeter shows {"value": 11, "unit": "A"}
